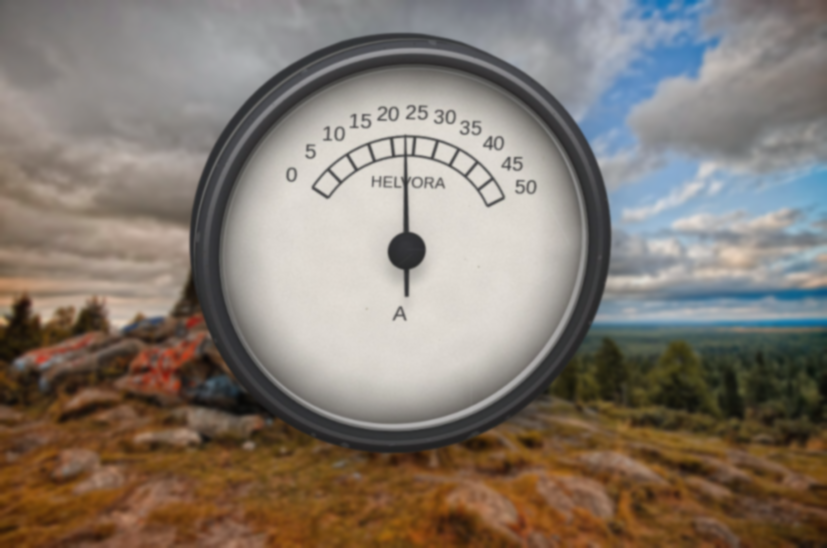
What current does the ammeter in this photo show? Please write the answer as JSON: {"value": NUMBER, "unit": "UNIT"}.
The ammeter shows {"value": 22.5, "unit": "A"}
